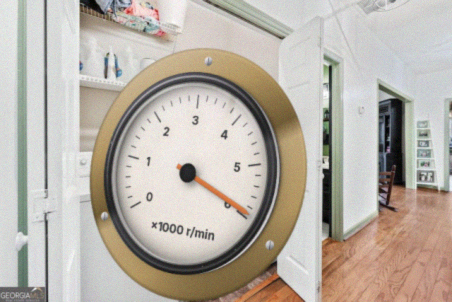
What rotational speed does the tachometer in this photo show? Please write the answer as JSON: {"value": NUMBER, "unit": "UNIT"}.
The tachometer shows {"value": 5900, "unit": "rpm"}
